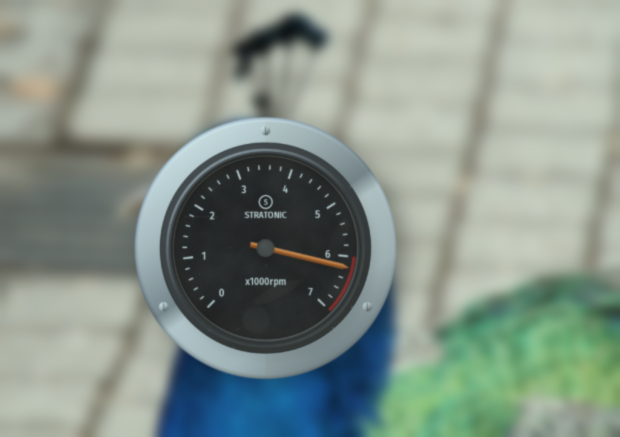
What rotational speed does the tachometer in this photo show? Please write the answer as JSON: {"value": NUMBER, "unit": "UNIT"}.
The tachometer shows {"value": 6200, "unit": "rpm"}
